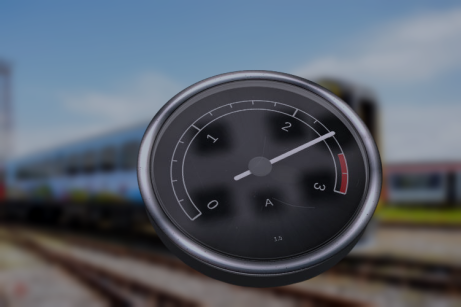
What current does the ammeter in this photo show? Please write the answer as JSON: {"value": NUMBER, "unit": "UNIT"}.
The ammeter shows {"value": 2.4, "unit": "A"}
